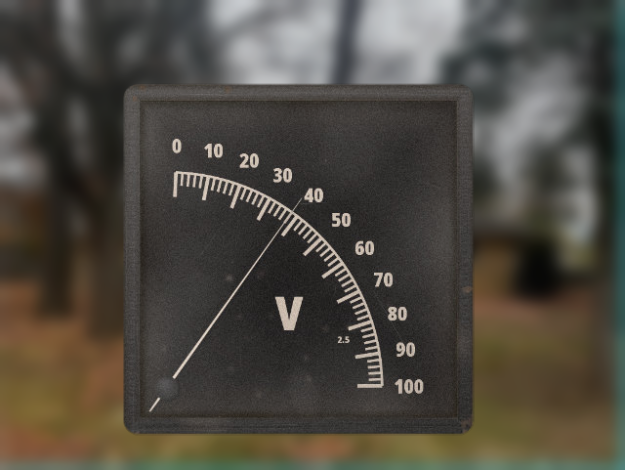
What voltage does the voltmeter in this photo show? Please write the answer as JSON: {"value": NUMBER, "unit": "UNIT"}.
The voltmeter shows {"value": 38, "unit": "V"}
